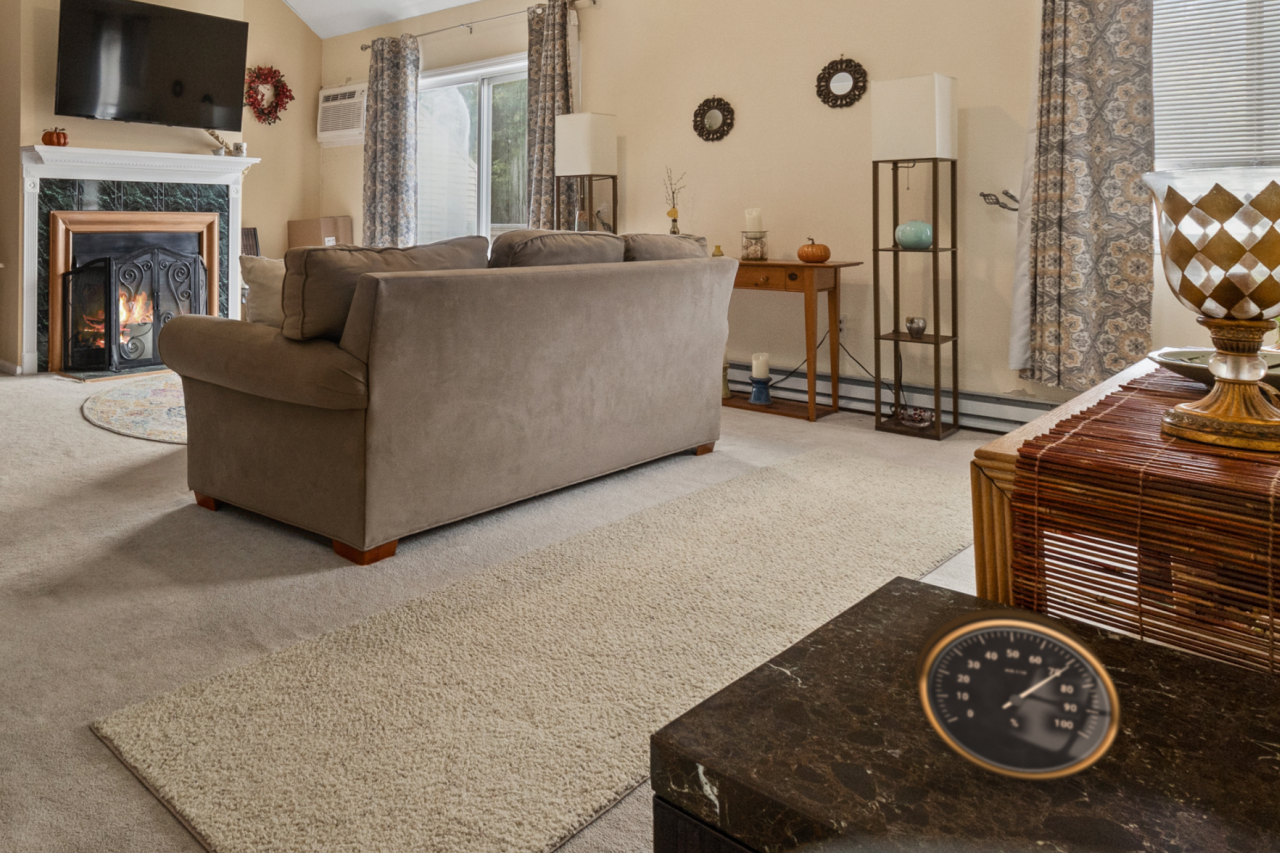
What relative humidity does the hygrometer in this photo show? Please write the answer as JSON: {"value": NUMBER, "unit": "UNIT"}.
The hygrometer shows {"value": 70, "unit": "%"}
